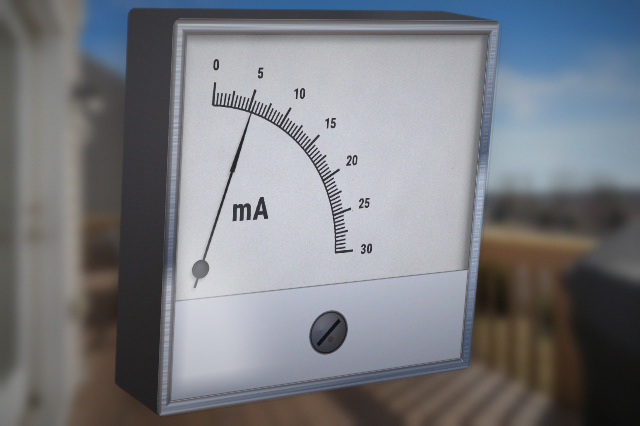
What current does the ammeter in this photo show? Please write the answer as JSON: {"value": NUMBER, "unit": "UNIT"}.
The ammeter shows {"value": 5, "unit": "mA"}
